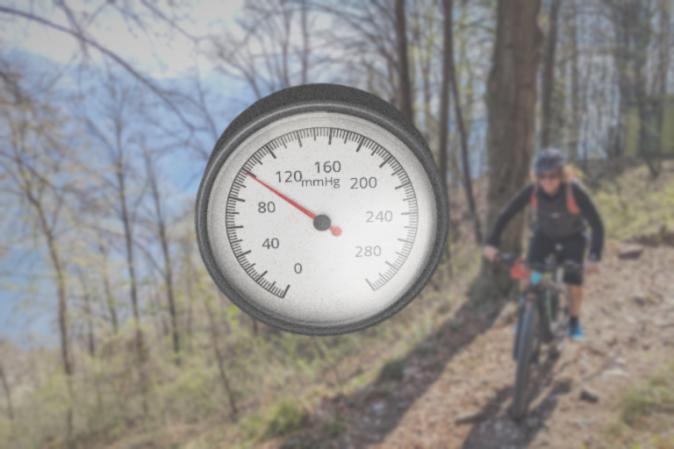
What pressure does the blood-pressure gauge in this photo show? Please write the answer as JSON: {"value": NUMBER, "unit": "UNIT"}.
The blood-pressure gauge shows {"value": 100, "unit": "mmHg"}
